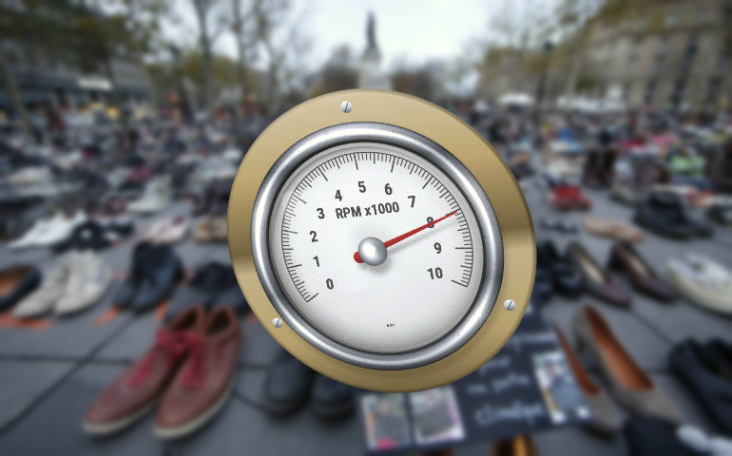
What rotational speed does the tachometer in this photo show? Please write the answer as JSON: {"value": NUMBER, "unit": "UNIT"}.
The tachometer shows {"value": 8000, "unit": "rpm"}
